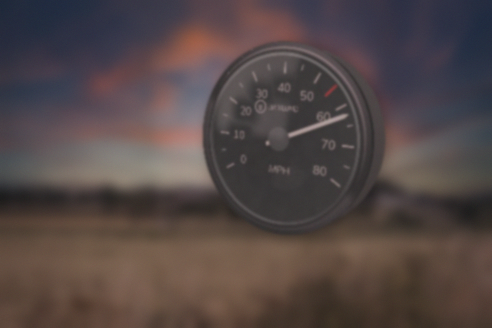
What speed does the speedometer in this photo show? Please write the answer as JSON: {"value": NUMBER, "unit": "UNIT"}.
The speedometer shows {"value": 62.5, "unit": "mph"}
